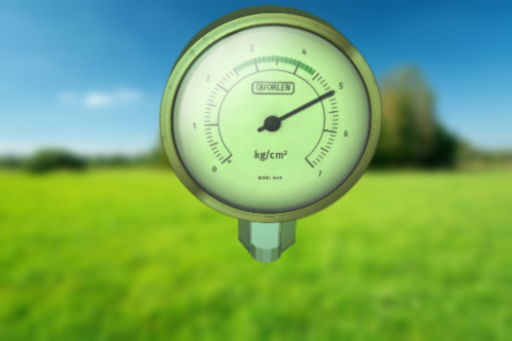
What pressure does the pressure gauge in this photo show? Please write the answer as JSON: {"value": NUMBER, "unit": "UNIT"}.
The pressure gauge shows {"value": 5, "unit": "kg/cm²"}
